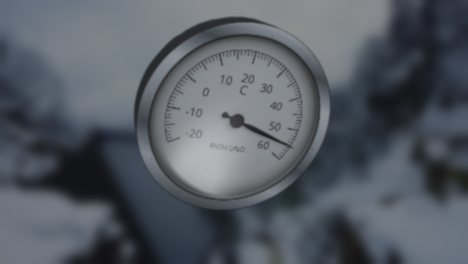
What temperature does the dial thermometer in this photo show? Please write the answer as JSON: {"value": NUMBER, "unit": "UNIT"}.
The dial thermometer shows {"value": 55, "unit": "°C"}
